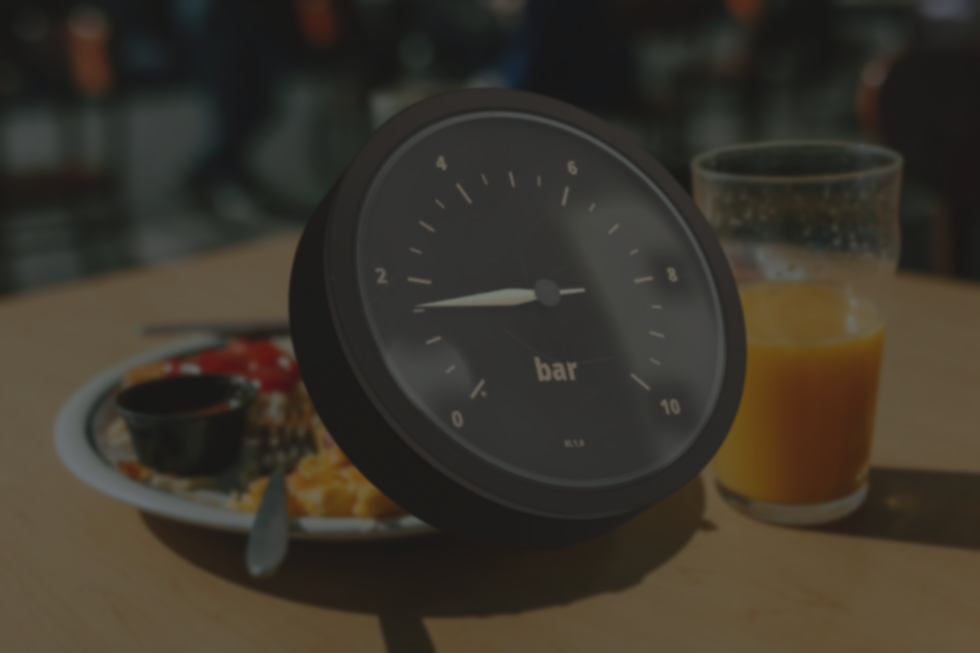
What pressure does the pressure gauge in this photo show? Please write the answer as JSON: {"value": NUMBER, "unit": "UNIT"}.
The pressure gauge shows {"value": 1.5, "unit": "bar"}
